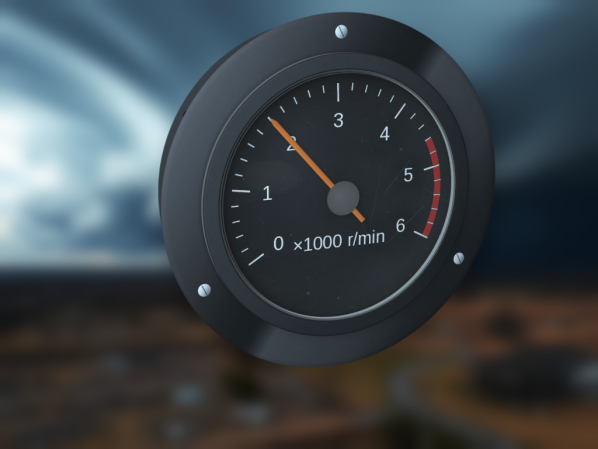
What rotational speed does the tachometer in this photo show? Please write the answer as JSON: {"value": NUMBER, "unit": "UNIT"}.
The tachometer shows {"value": 2000, "unit": "rpm"}
